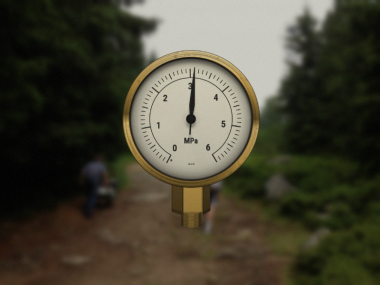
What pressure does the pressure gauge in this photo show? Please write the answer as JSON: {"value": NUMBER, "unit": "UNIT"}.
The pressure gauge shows {"value": 3.1, "unit": "MPa"}
